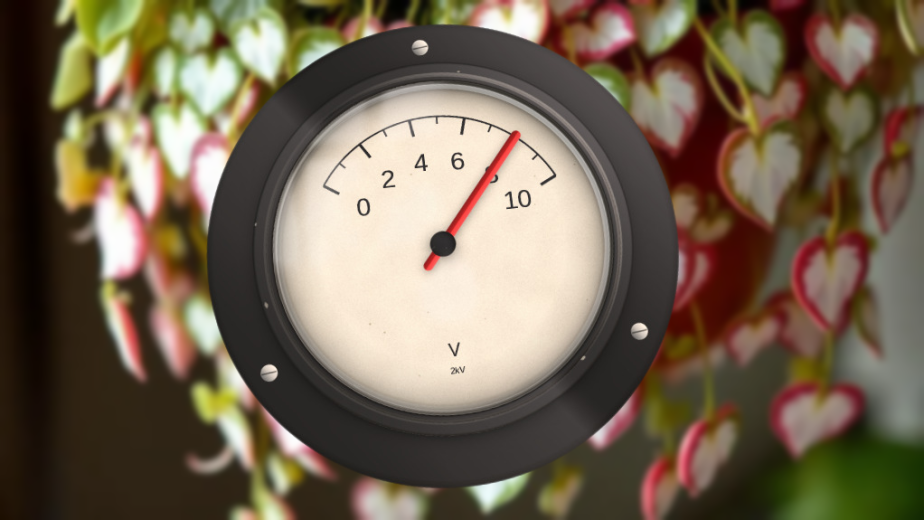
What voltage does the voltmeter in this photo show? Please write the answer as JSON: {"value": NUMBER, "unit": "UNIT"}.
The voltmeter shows {"value": 8, "unit": "V"}
